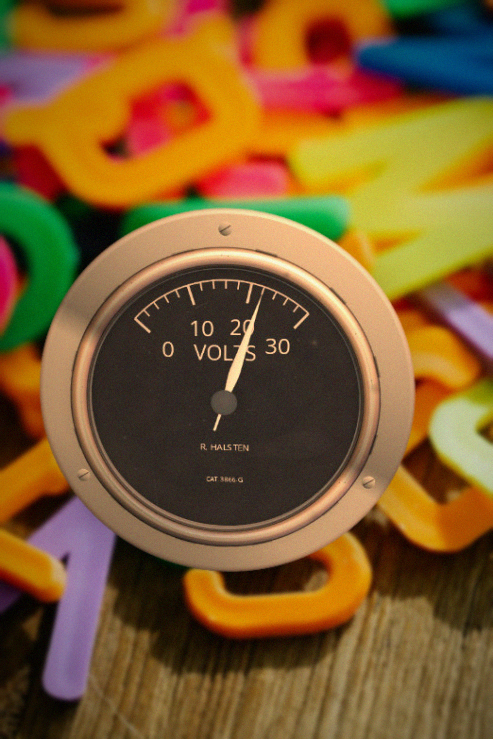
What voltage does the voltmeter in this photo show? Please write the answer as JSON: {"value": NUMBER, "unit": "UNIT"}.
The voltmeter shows {"value": 22, "unit": "V"}
